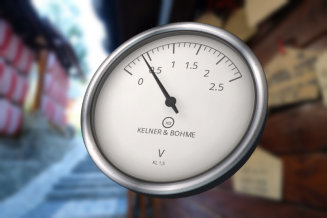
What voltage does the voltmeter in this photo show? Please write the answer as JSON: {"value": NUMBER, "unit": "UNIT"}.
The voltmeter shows {"value": 0.4, "unit": "V"}
